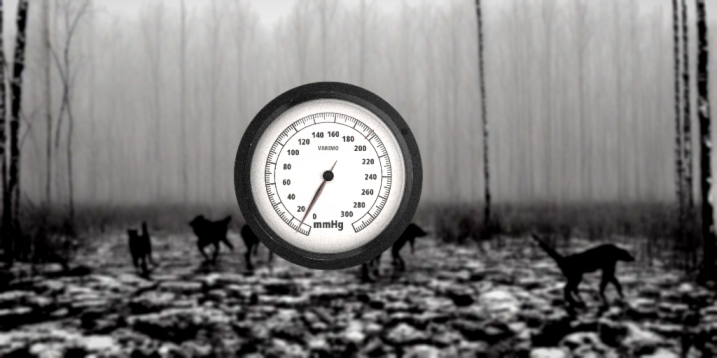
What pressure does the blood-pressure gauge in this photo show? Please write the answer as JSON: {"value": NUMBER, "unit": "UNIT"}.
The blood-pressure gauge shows {"value": 10, "unit": "mmHg"}
